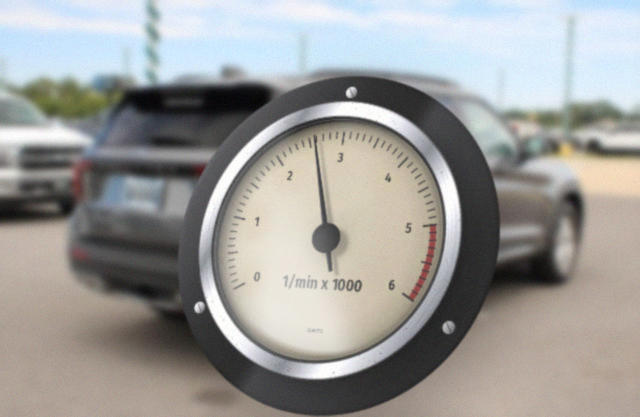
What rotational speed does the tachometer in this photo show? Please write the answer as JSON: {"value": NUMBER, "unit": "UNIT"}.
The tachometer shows {"value": 2600, "unit": "rpm"}
